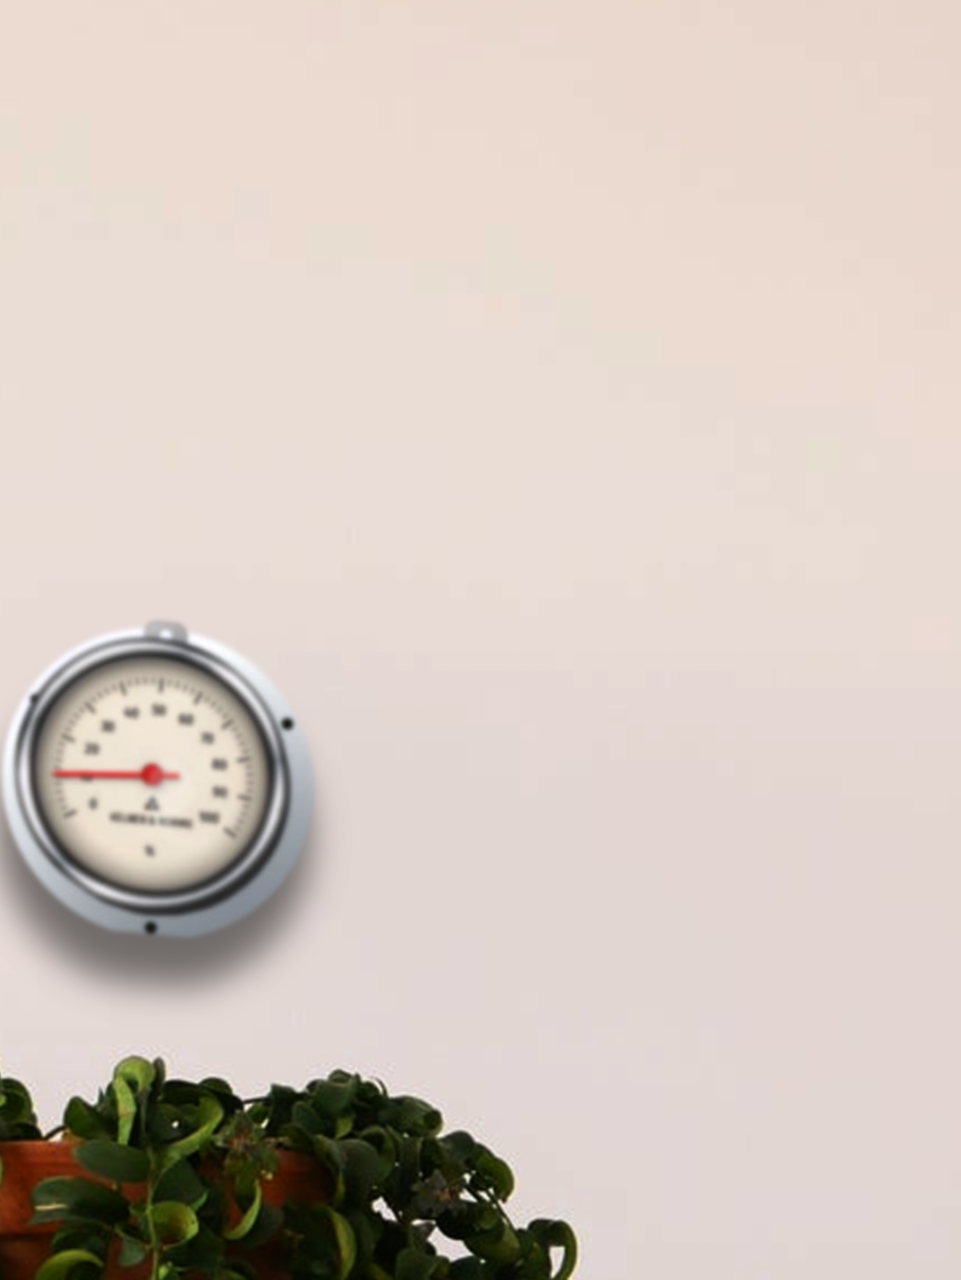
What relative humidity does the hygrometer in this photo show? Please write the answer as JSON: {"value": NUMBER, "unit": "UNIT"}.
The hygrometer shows {"value": 10, "unit": "%"}
